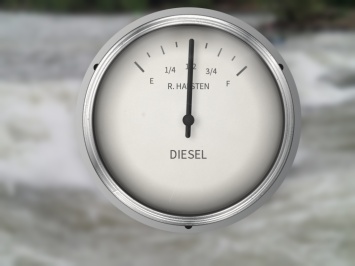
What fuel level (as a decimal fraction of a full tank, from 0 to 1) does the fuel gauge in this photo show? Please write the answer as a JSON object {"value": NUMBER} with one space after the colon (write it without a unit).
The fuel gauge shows {"value": 0.5}
